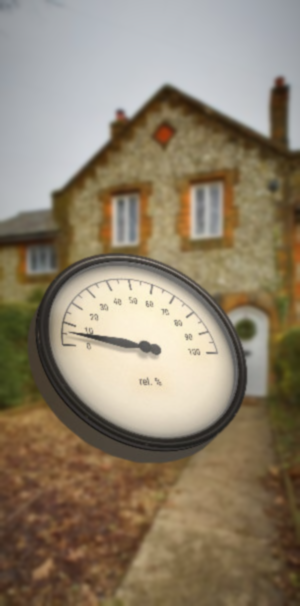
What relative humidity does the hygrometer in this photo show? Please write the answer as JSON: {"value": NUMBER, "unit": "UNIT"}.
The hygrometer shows {"value": 5, "unit": "%"}
